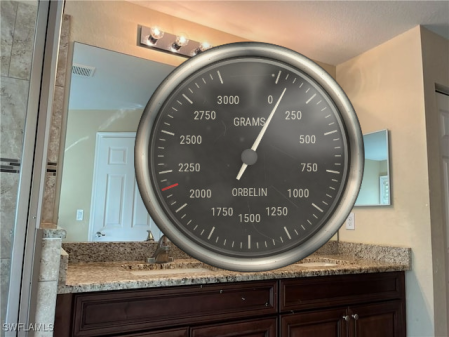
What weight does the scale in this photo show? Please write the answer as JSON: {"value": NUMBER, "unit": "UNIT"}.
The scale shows {"value": 75, "unit": "g"}
